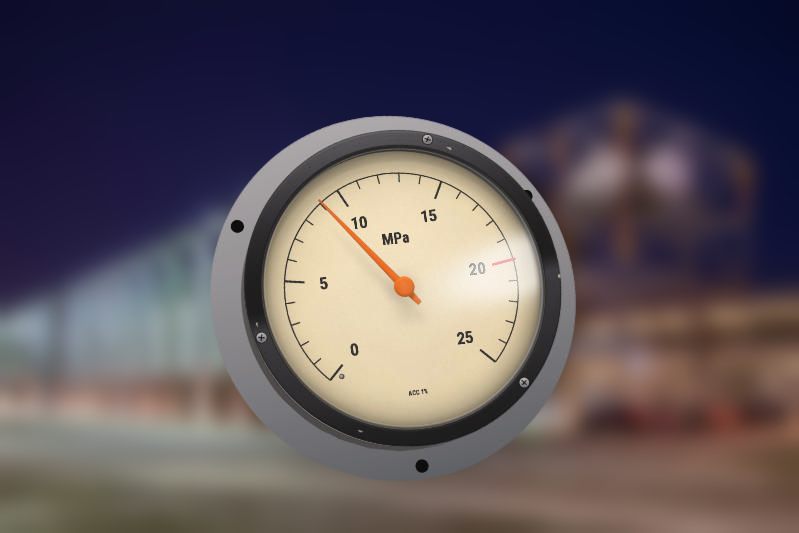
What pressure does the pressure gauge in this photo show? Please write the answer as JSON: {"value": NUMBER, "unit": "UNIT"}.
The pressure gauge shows {"value": 9, "unit": "MPa"}
